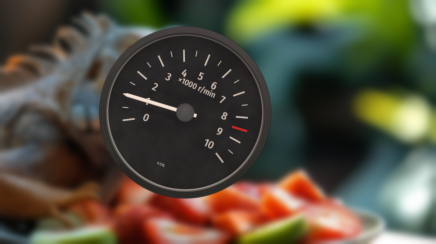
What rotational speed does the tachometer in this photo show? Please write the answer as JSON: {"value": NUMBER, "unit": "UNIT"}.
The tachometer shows {"value": 1000, "unit": "rpm"}
